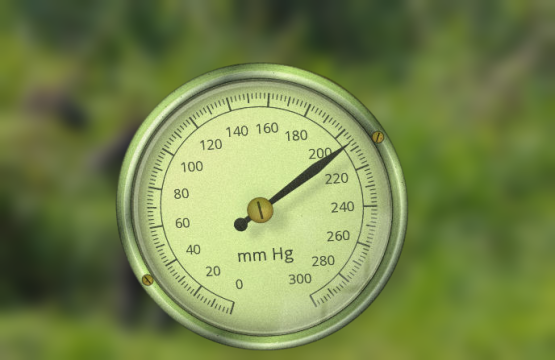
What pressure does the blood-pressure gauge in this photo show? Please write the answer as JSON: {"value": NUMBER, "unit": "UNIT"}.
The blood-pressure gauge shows {"value": 206, "unit": "mmHg"}
